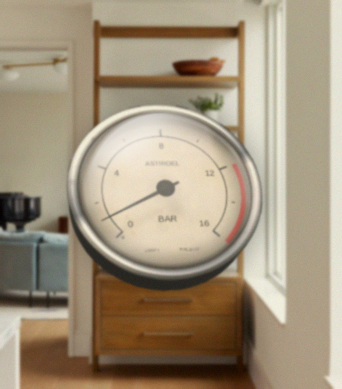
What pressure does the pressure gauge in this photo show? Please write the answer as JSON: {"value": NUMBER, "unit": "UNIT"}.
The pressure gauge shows {"value": 1, "unit": "bar"}
